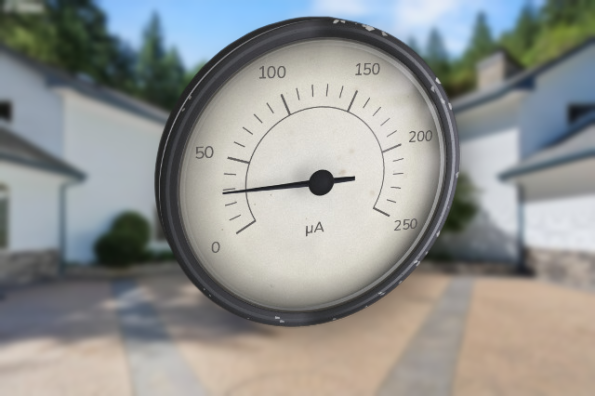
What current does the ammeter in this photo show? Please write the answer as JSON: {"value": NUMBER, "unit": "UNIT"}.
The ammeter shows {"value": 30, "unit": "µA"}
